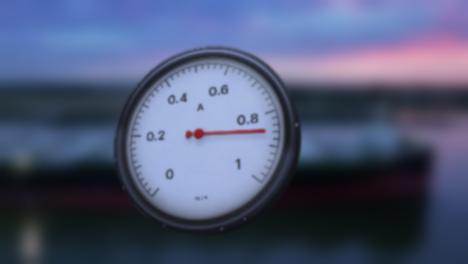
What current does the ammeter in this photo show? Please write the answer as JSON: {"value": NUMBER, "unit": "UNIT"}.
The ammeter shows {"value": 0.86, "unit": "A"}
